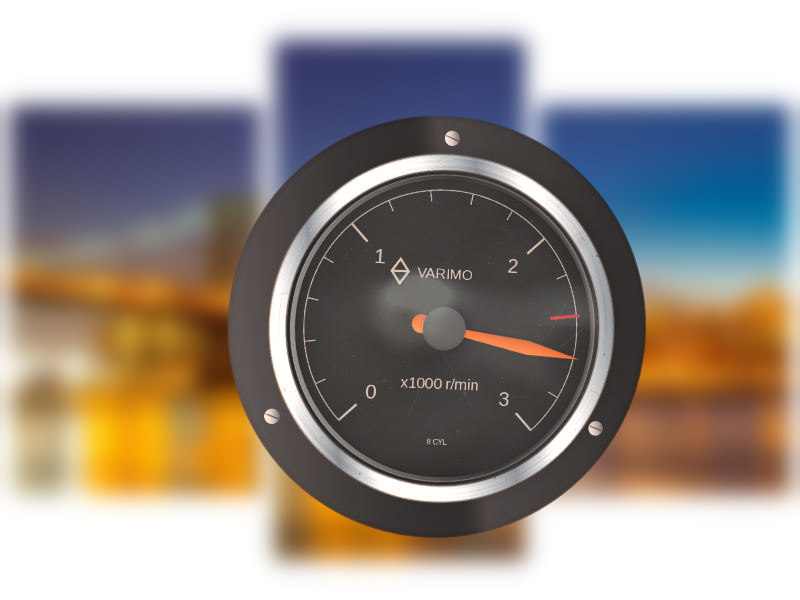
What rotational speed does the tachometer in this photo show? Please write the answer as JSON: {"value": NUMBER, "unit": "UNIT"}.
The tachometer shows {"value": 2600, "unit": "rpm"}
